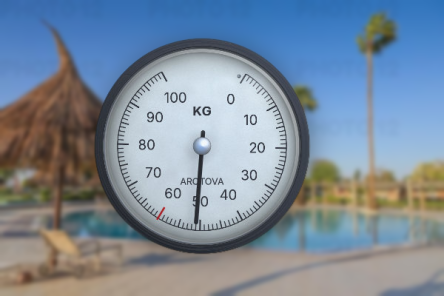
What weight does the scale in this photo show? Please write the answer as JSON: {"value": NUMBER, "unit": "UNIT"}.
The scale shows {"value": 51, "unit": "kg"}
